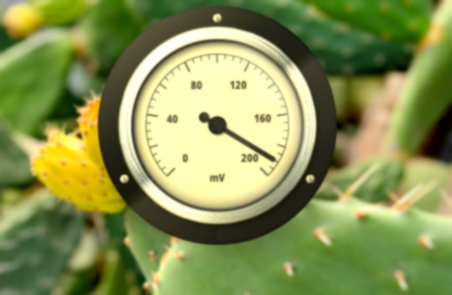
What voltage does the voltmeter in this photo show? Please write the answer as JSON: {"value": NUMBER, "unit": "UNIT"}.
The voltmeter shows {"value": 190, "unit": "mV"}
